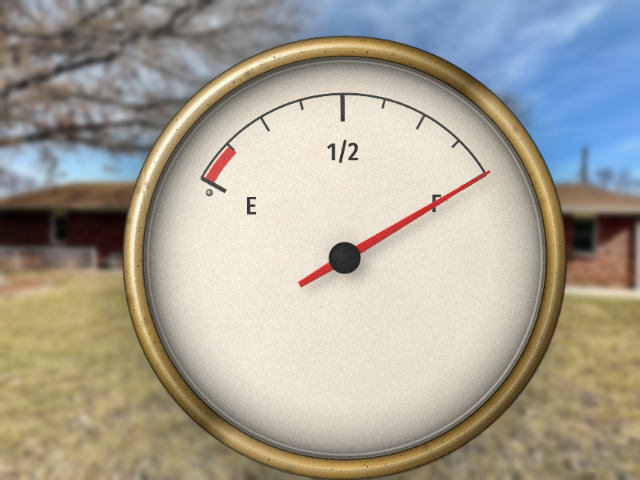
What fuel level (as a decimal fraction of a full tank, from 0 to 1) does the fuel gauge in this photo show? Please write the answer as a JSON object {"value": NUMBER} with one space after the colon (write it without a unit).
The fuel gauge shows {"value": 1}
